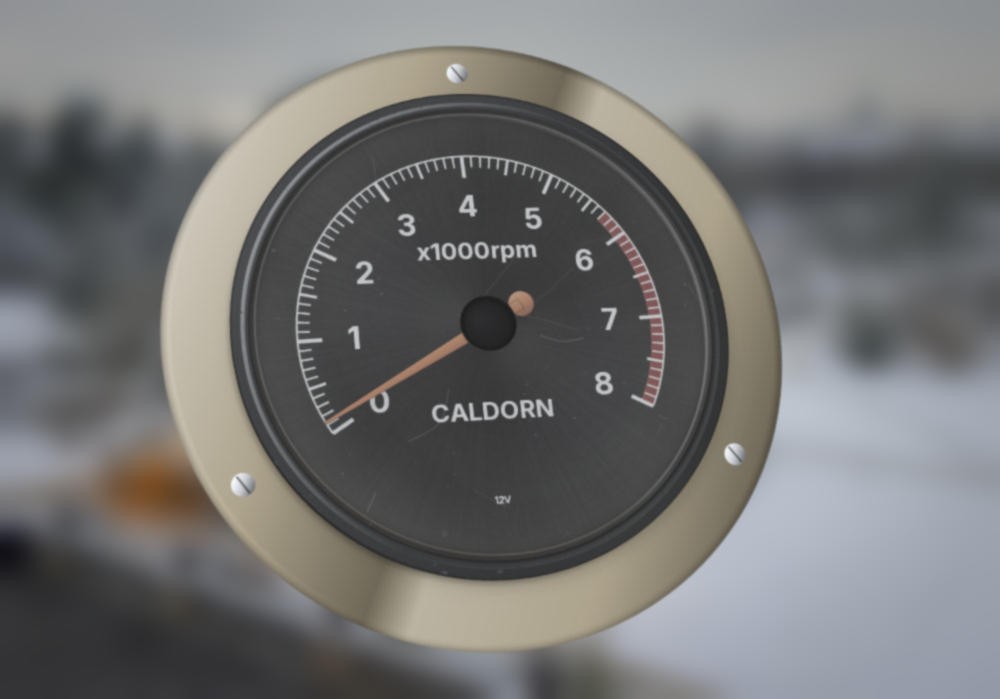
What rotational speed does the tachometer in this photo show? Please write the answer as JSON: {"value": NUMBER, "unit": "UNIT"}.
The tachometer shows {"value": 100, "unit": "rpm"}
